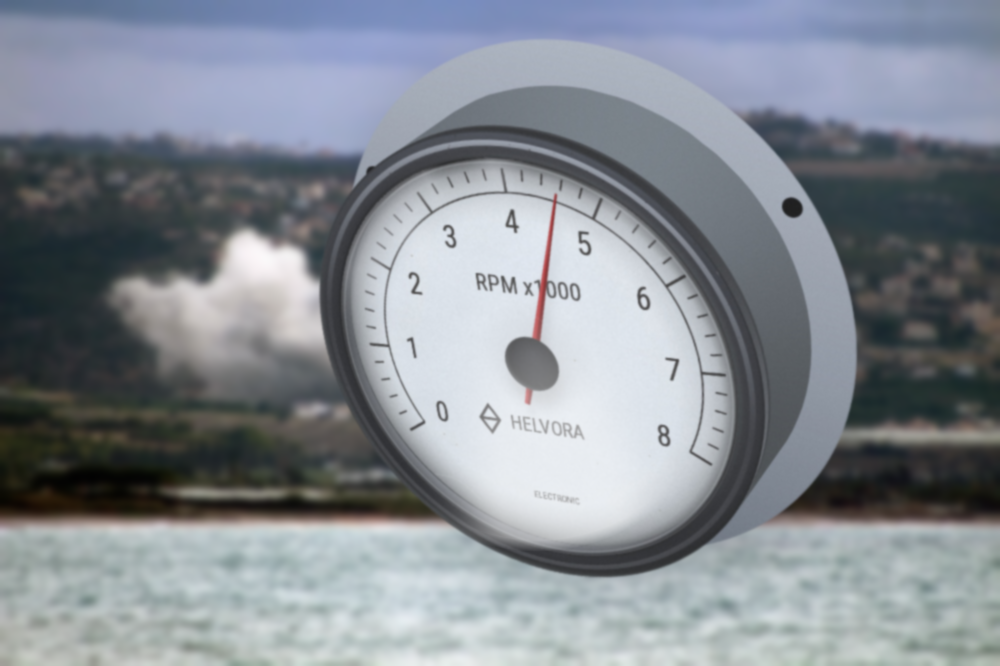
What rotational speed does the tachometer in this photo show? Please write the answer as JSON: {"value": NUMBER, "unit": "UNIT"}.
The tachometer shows {"value": 4600, "unit": "rpm"}
